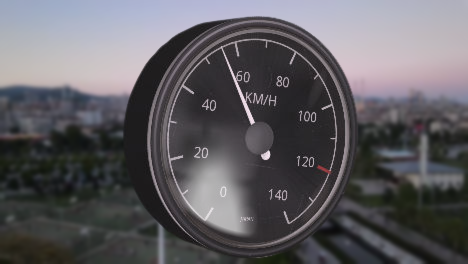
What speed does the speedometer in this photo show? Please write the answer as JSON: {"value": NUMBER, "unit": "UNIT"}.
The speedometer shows {"value": 55, "unit": "km/h"}
